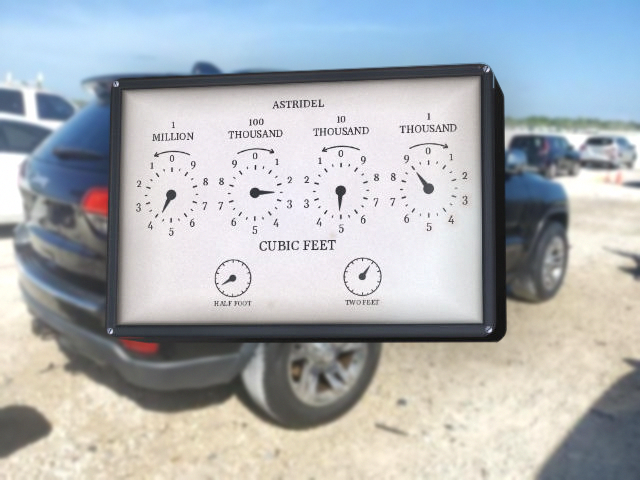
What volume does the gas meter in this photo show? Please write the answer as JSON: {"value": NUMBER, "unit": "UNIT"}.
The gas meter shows {"value": 424900, "unit": "ft³"}
